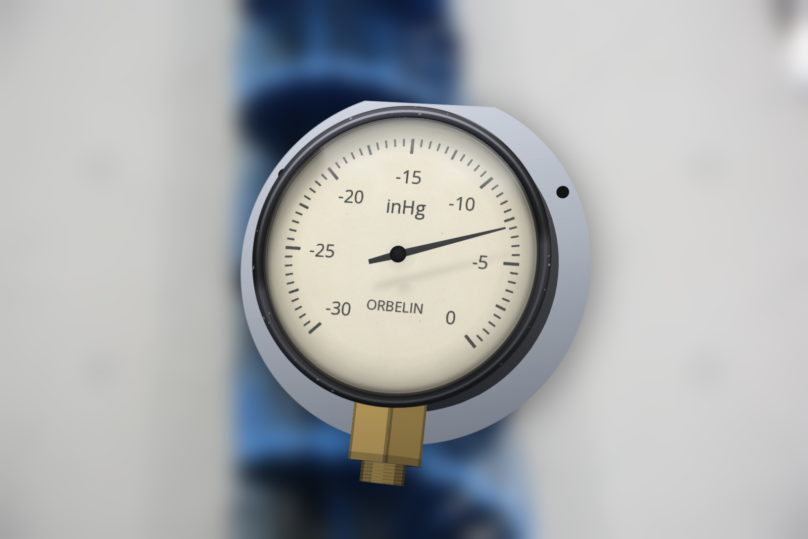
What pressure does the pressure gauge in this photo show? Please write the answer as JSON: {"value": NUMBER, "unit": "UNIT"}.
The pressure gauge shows {"value": -7, "unit": "inHg"}
